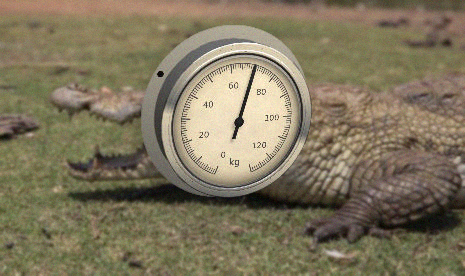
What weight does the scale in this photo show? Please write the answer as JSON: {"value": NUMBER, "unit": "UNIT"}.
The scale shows {"value": 70, "unit": "kg"}
